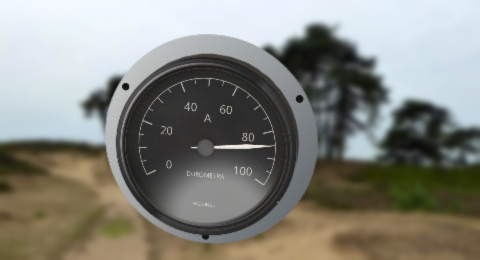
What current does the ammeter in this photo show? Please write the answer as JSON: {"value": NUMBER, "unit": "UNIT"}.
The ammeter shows {"value": 85, "unit": "A"}
